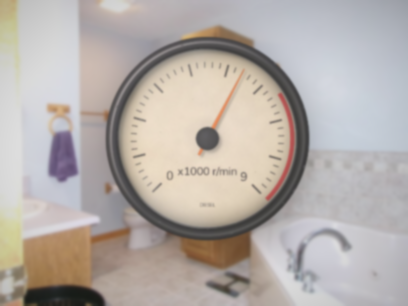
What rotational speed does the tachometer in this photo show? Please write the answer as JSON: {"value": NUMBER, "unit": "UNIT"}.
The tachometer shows {"value": 5400, "unit": "rpm"}
